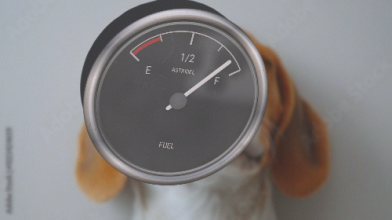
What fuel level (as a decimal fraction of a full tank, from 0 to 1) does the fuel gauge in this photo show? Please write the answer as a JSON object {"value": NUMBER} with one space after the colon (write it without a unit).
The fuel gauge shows {"value": 0.875}
